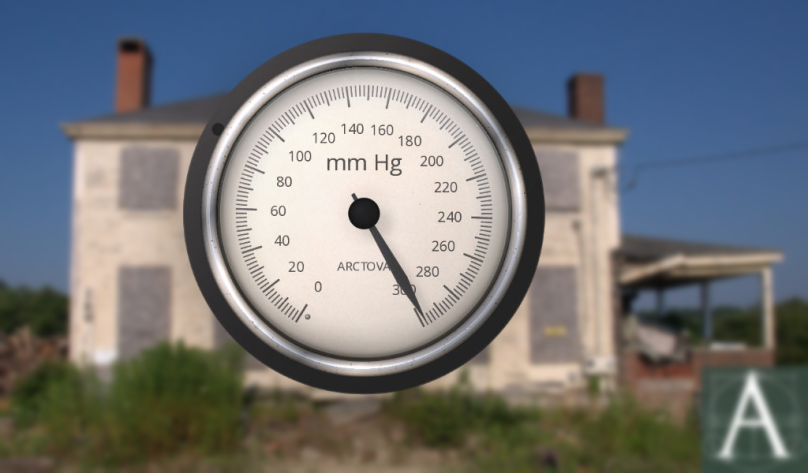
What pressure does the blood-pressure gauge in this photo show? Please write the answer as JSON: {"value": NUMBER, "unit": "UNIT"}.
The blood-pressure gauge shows {"value": 298, "unit": "mmHg"}
